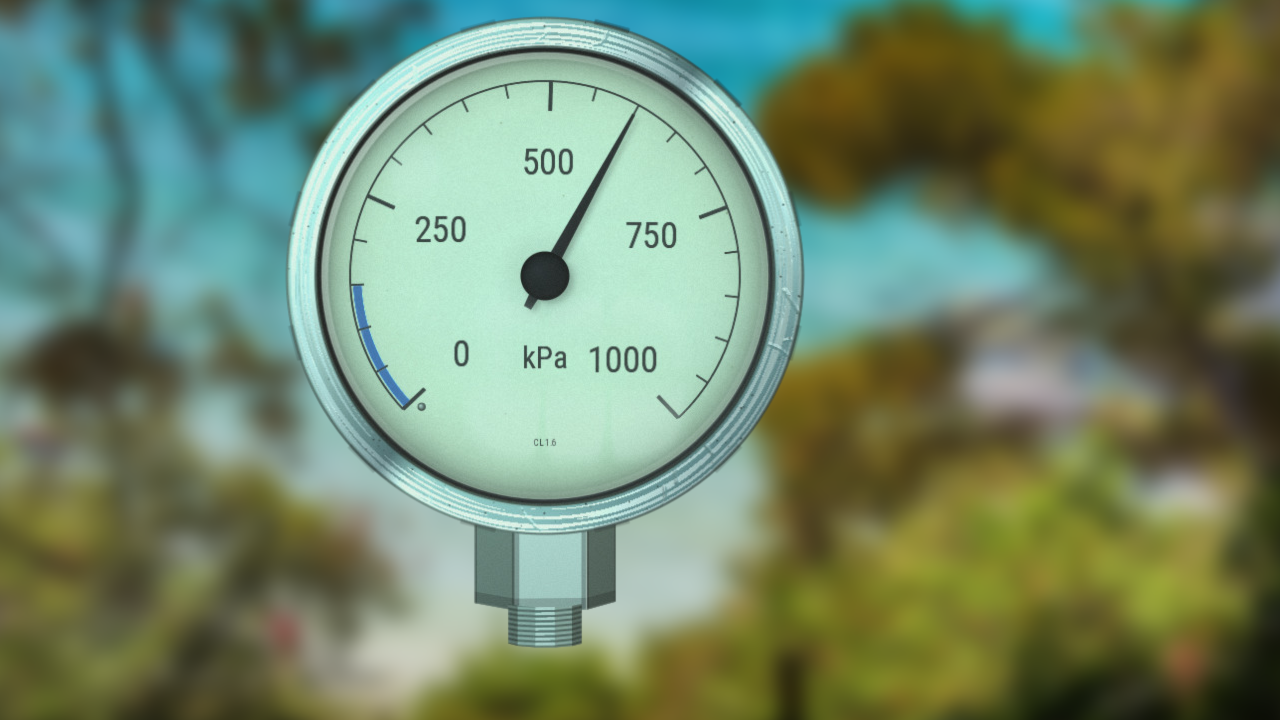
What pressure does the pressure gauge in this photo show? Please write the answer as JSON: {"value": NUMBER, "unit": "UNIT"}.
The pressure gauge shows {"value": 600, "unit": "kPa"}
